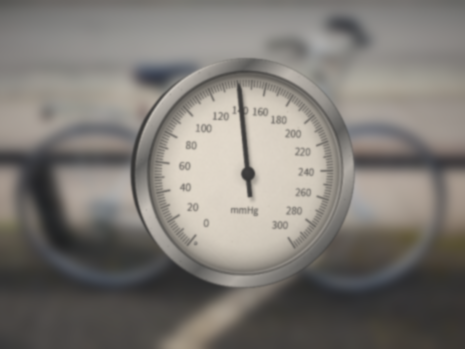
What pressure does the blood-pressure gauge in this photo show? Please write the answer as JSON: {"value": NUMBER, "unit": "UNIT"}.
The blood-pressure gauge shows {"value": 140, "unit": "mmHg"}
